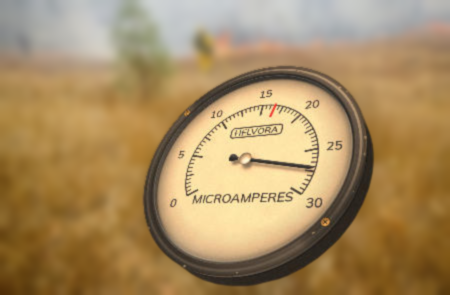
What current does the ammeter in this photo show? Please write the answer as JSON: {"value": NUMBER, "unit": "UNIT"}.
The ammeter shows {"value": 27.5, "unit": "µA"}
